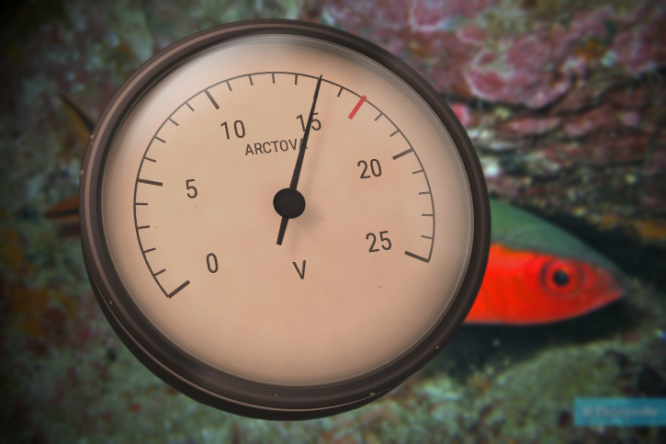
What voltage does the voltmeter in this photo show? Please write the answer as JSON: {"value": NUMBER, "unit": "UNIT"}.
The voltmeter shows {"value": 15, "unit": "V"}
